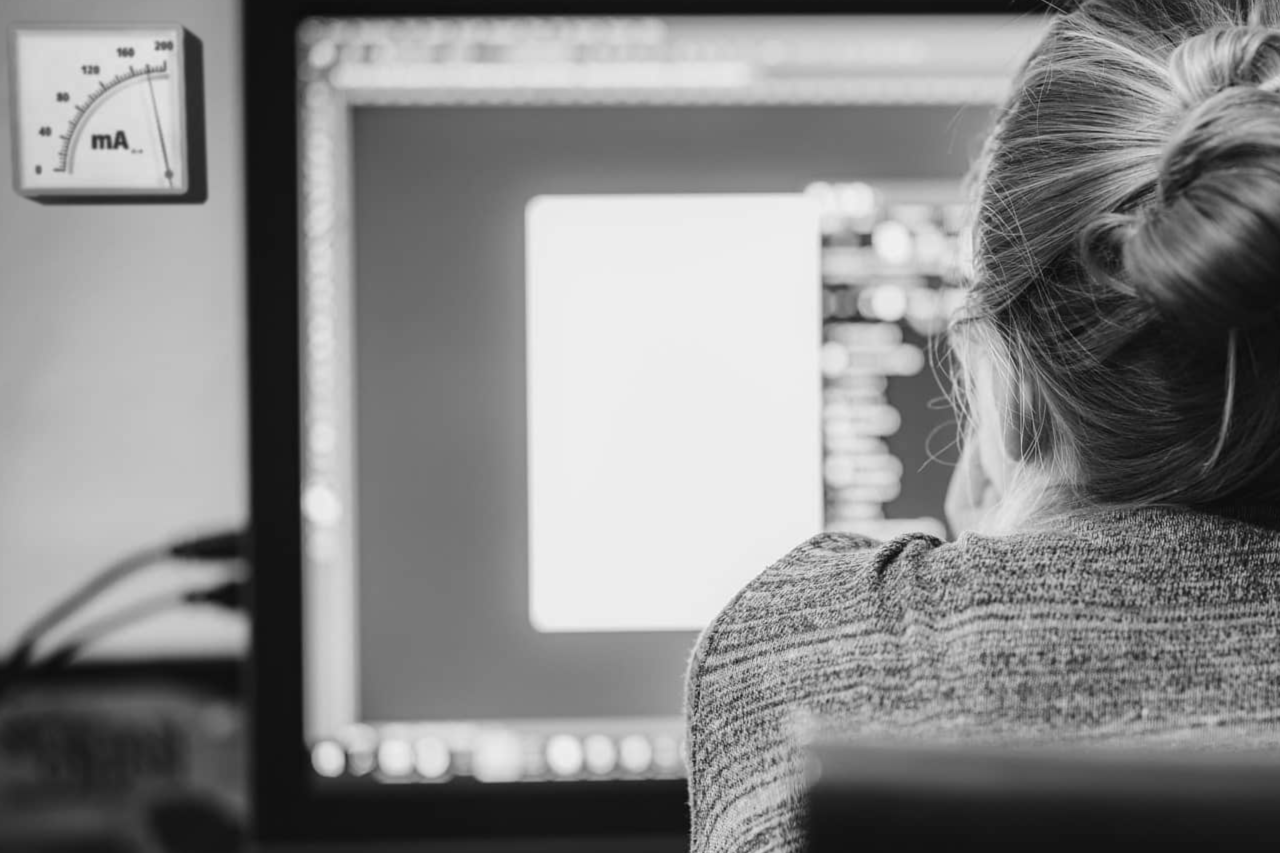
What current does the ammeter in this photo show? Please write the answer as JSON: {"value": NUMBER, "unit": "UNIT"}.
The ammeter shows {"value": 180, "unit": "mA"}
